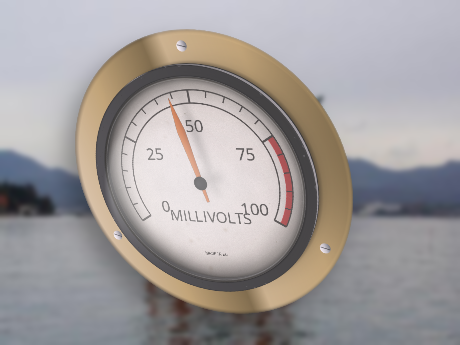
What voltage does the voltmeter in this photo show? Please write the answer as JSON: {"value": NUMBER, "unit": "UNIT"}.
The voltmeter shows {"value": 45, "unit": "mV"}
